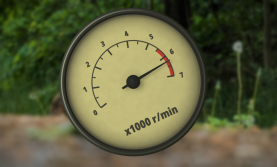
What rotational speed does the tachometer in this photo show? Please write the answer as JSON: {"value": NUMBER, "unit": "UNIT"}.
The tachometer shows {"value": 6250, "unit": "rpm"}
